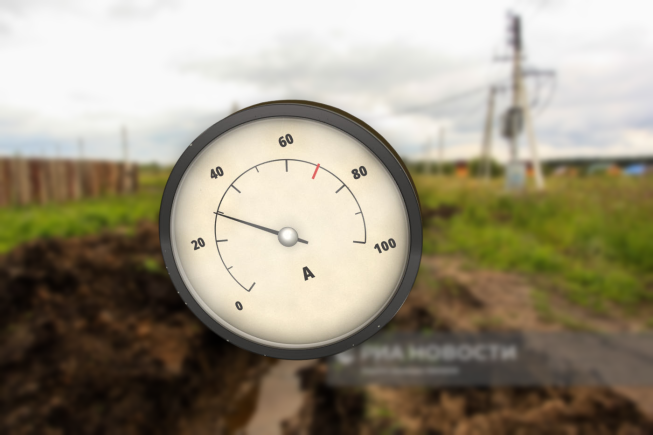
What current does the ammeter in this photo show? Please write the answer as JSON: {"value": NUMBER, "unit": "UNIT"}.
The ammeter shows {"value": 30, "unit": "A"}
